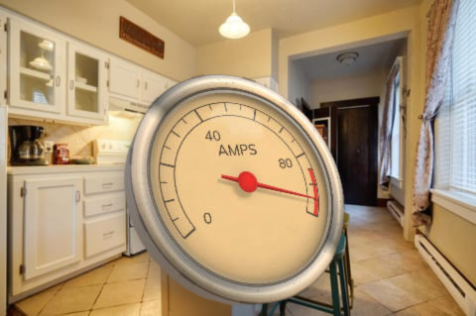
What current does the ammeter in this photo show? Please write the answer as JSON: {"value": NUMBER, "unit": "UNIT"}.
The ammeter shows {"value": 95, "unit": "A"}
